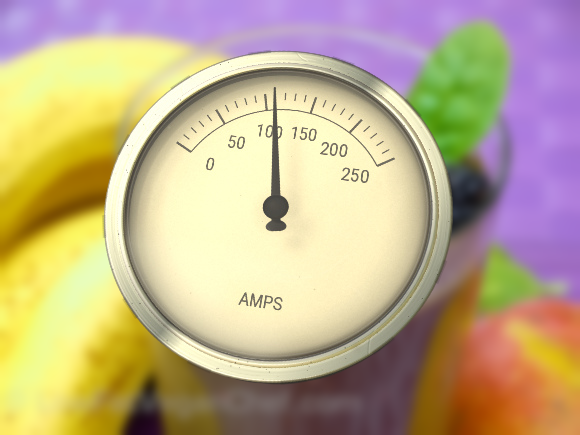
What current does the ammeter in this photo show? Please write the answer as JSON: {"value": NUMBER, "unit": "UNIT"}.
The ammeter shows {"value": 110, "unit": "A"}
